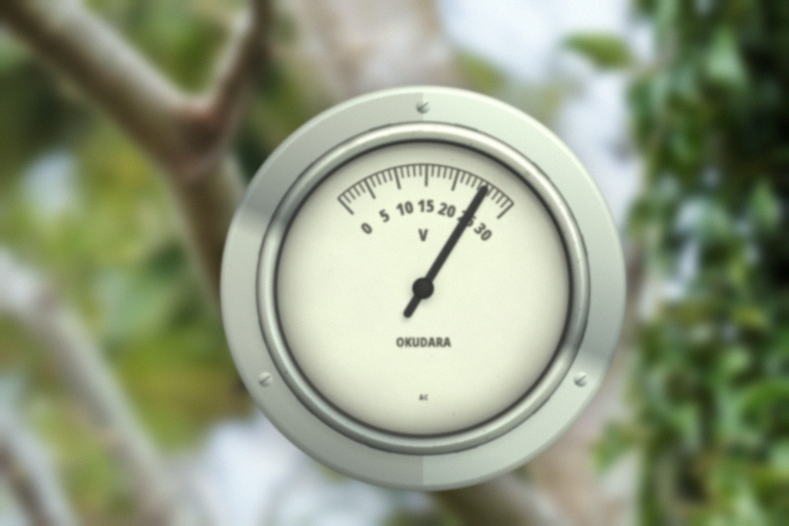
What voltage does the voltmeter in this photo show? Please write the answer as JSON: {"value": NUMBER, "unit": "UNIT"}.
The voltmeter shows {"value": 25, "unit": "V"}
